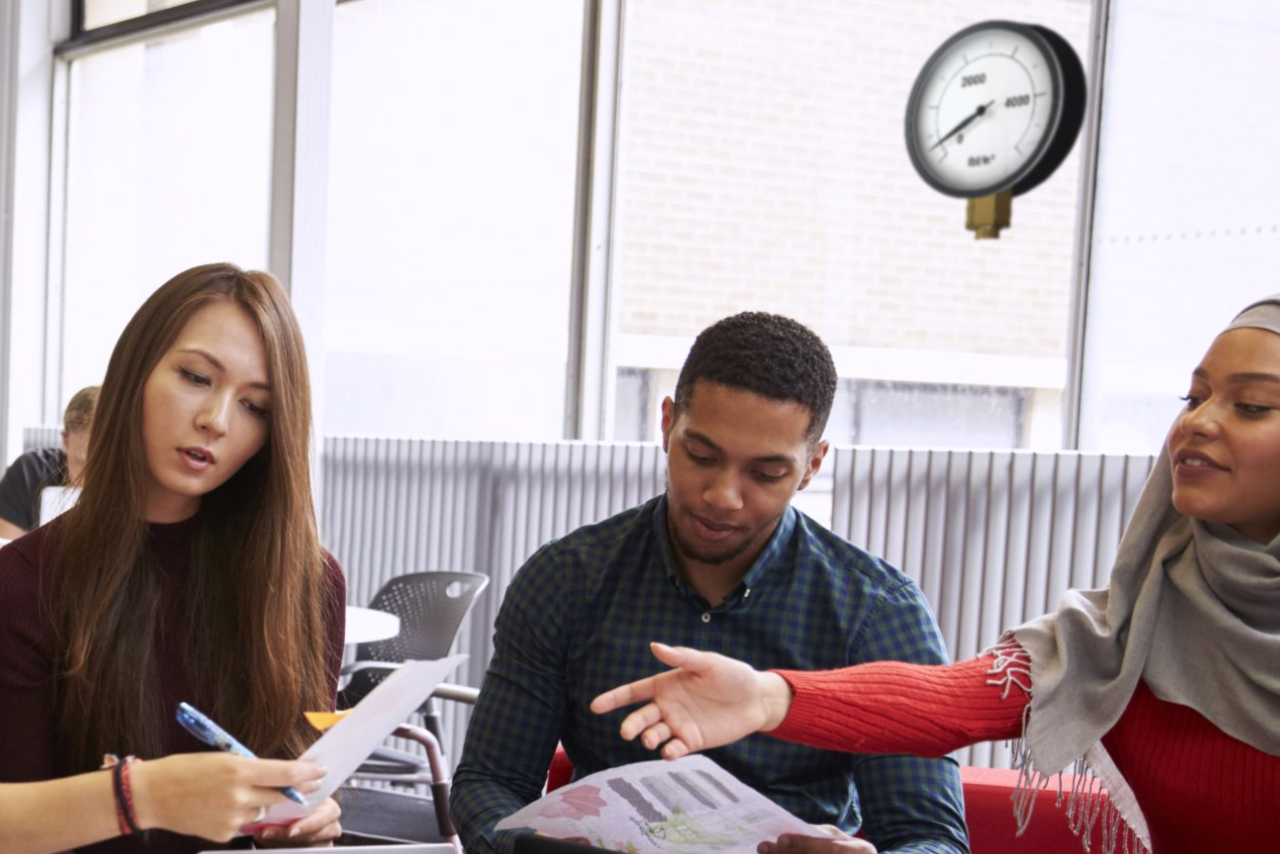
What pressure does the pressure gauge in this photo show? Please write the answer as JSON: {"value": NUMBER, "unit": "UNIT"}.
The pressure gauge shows {"value": 250, "unit": "psi"}
